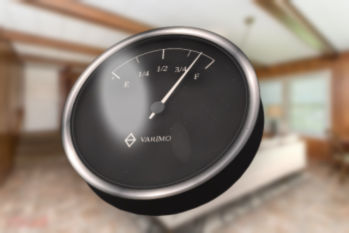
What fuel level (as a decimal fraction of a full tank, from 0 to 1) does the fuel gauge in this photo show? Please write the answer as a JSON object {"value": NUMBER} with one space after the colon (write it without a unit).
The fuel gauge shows {"value": 0.875}
